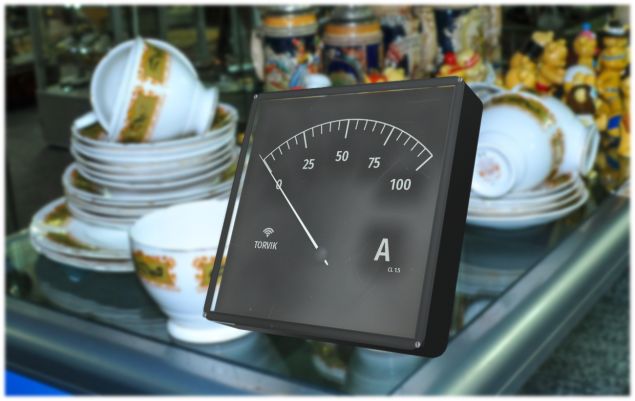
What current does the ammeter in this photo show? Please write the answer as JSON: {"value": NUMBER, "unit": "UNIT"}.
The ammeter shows {"value": 0, "unit": "A"}
